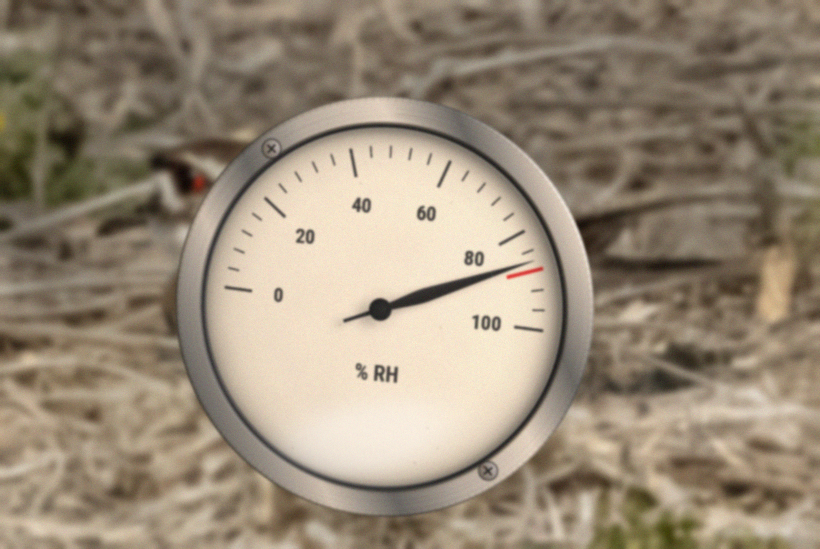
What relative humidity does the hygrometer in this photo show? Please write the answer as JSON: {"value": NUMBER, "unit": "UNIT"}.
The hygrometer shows {"value": 86, "unit": "%"}
